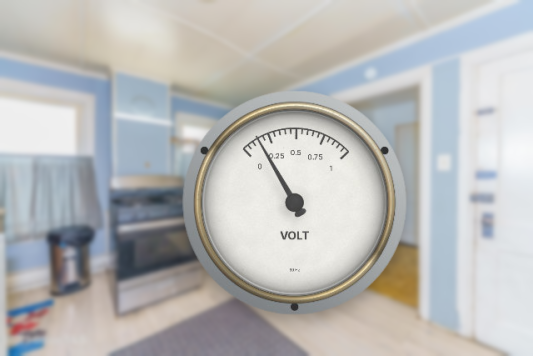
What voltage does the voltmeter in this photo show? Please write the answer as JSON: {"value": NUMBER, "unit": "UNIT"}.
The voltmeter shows {"value": 0.15, "unit": "V"}
